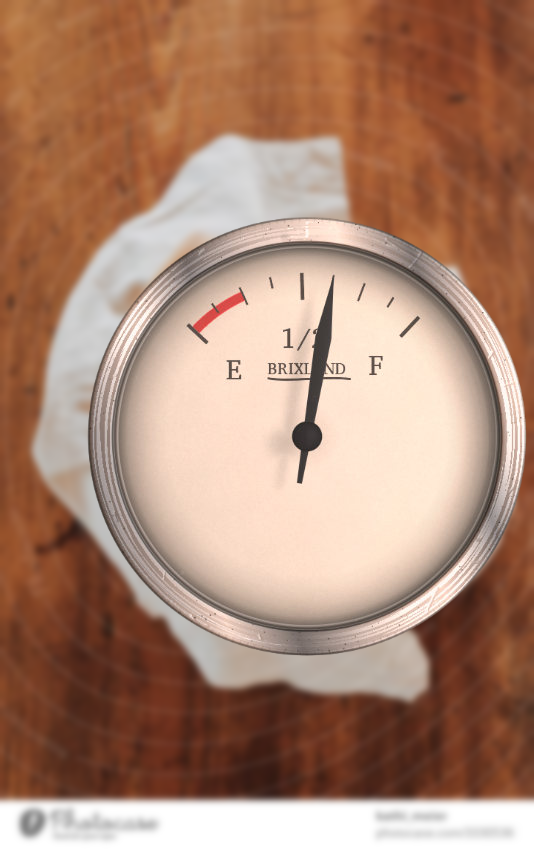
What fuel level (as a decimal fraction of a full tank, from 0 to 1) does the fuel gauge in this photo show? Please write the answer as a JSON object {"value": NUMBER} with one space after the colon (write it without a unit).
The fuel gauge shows {"value": 0.625}
